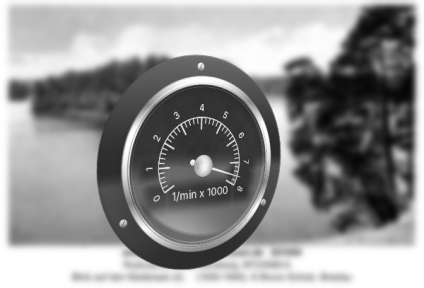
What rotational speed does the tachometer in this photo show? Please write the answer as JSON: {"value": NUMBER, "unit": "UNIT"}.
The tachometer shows {"value": 7600, "unit": "rpm"}
